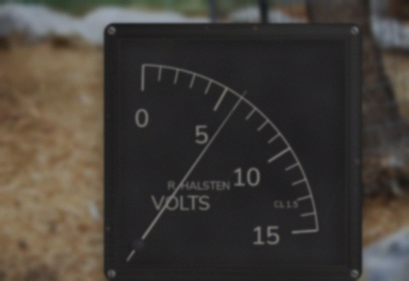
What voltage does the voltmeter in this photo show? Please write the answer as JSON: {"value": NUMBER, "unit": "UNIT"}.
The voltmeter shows {"value": 6, "unit": "V"}
